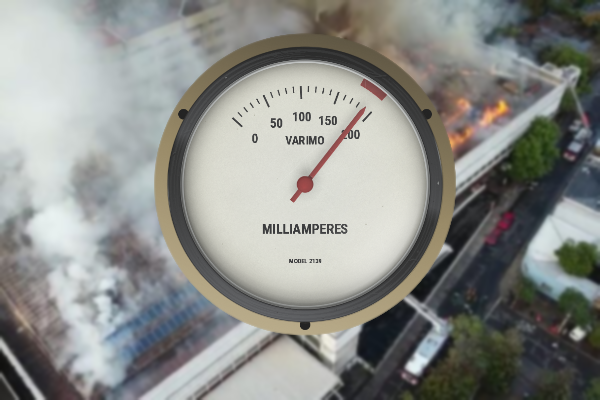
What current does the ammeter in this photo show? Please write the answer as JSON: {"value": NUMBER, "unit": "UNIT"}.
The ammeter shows {"value": 190, "unit": "mA"}
